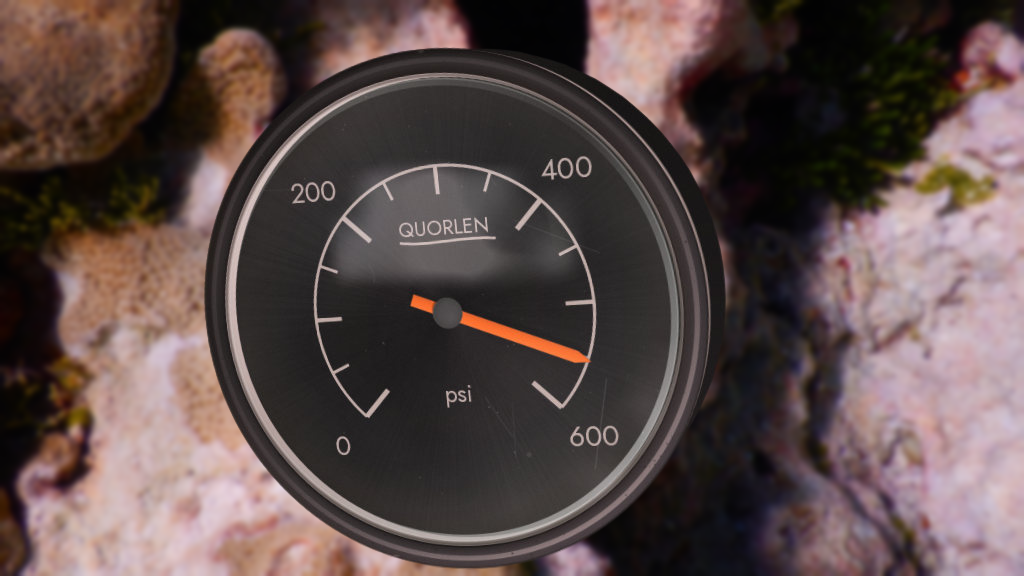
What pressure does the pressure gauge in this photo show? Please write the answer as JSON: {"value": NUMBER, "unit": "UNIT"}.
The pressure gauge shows {"value": 550, "unit": "psi"}
